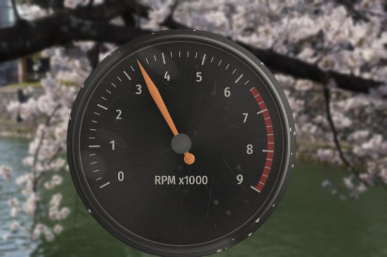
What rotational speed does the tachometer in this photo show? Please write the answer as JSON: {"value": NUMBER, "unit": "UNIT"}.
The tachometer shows {"value": 3400, "unit": "rpm"}
